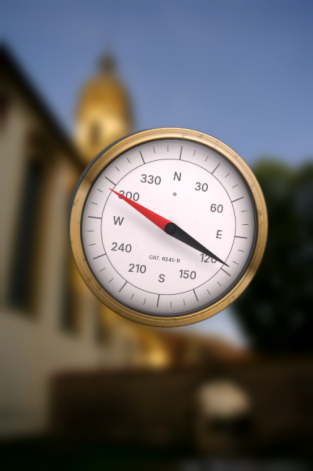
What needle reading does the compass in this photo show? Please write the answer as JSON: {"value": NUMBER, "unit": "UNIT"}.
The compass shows {"value": 295, "unit": "°"}
